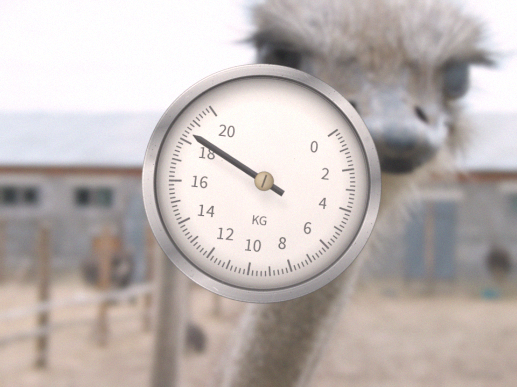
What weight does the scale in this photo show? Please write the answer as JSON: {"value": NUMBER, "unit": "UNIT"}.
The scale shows {"value": 18.4, "unit": "kg"}
